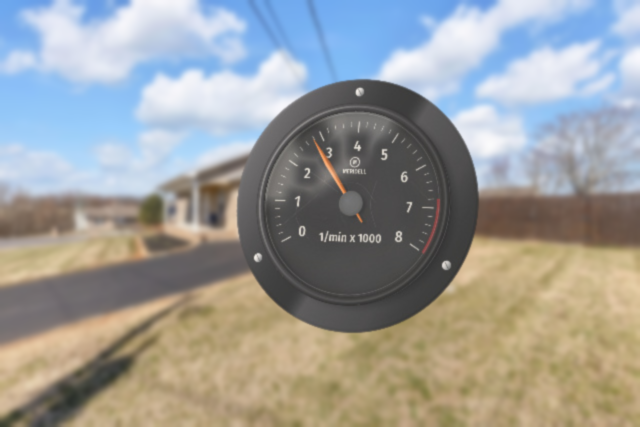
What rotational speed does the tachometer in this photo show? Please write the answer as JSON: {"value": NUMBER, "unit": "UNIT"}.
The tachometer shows {"value": 2800, "unit": "rpm"}
